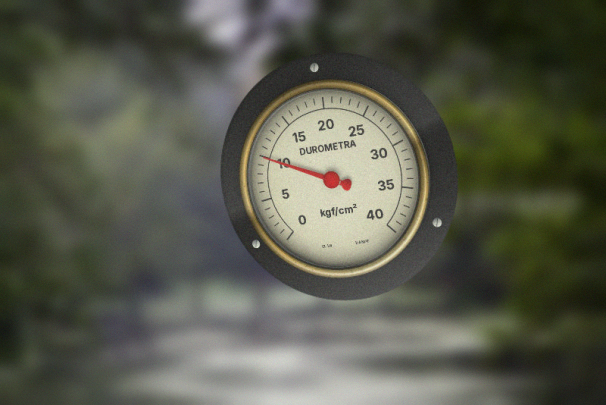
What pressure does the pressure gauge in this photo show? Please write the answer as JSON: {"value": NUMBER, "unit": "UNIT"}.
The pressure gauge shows {"value": 10, "unit": "kg/cm²"}
